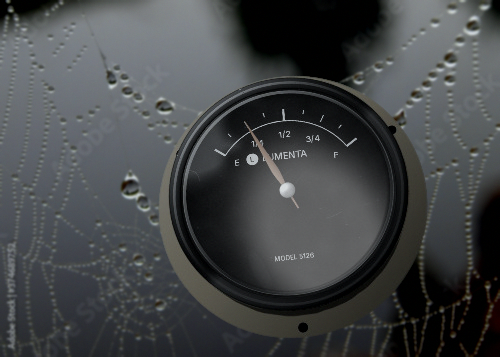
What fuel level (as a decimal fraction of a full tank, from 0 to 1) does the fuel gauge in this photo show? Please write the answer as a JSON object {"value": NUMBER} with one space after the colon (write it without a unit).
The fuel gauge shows {"value": 0.25}
